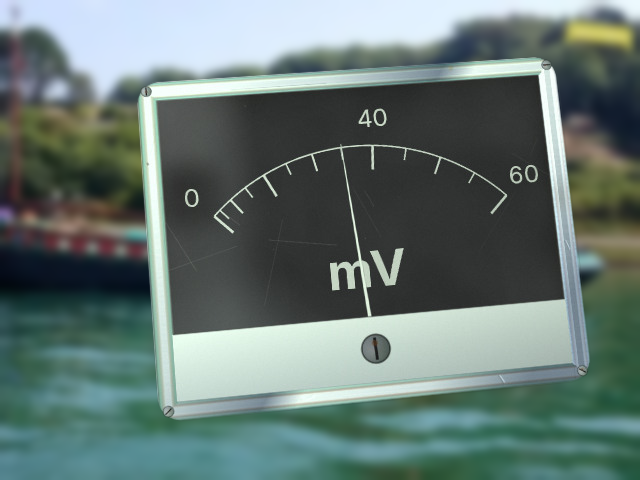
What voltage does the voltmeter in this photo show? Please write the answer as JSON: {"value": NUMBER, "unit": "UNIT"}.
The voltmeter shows {"value": 35, "unit": "mV"}
